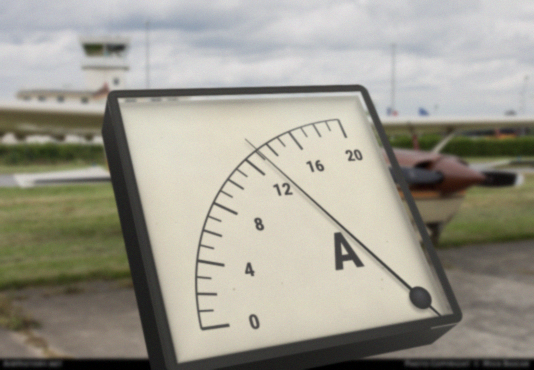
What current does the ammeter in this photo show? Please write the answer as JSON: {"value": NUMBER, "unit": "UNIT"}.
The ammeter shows {"value": 13, "unit": "A"}
